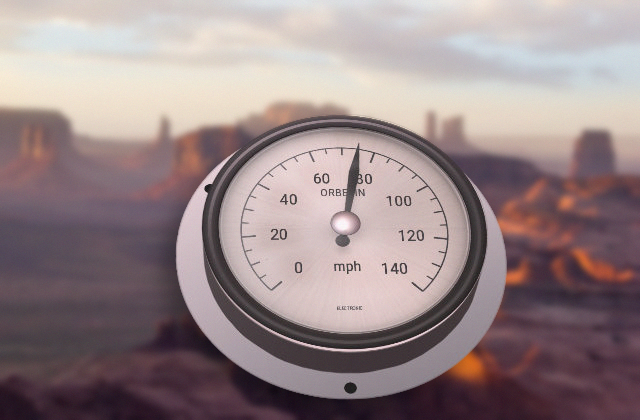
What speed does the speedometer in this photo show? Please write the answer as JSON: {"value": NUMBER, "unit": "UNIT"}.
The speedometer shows {"value": 75, "unit": "mph"}
